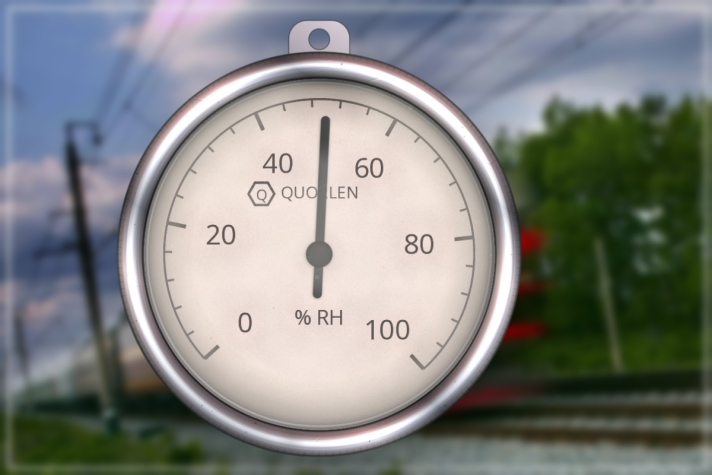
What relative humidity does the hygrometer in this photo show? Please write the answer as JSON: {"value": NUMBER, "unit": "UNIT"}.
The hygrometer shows {"value": 50, "unit": "%"}
